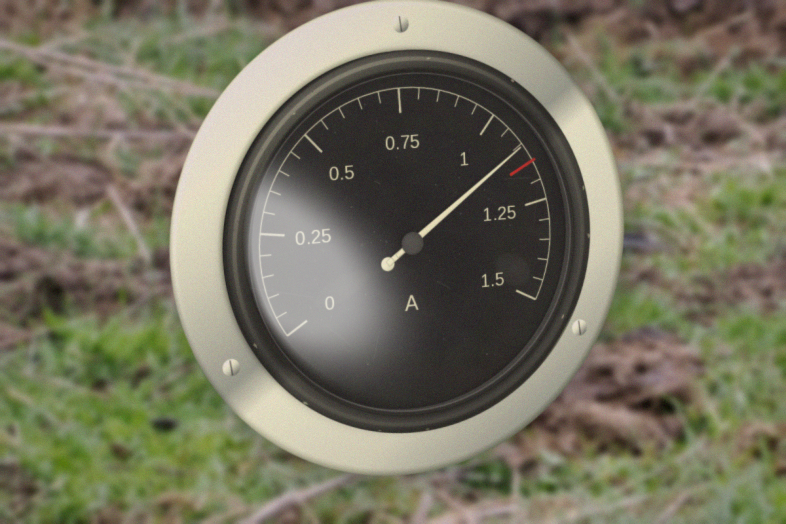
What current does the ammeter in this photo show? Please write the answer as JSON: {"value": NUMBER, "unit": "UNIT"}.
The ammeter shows {"value": 1.1, "unit": "A"}
